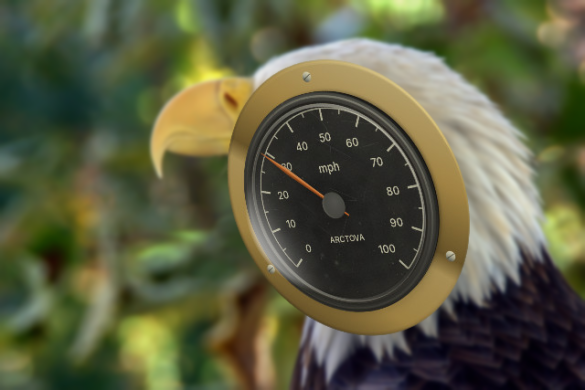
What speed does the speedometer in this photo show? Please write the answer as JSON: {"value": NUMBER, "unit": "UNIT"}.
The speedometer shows {"value": 30, "unit": "mph"}
